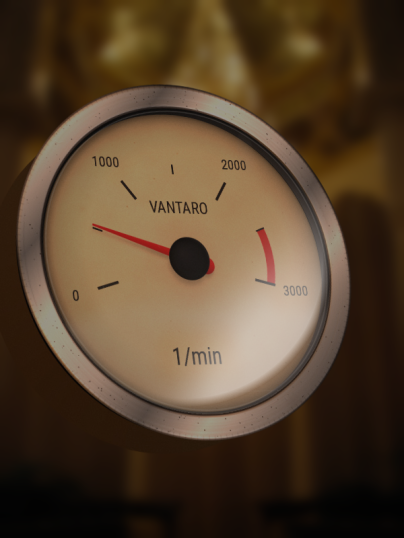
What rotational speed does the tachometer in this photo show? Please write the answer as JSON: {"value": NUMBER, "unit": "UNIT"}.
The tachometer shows {"value": 500, "unit": "rpm"}
